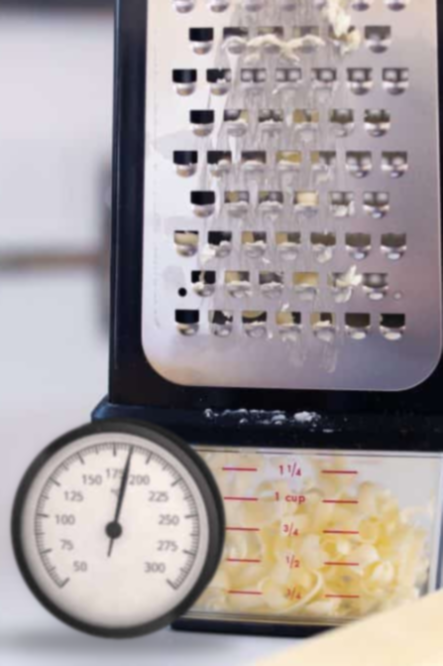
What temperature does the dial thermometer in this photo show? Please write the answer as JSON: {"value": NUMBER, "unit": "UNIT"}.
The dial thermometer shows {"value": 187.5, "unit": "°C"}
